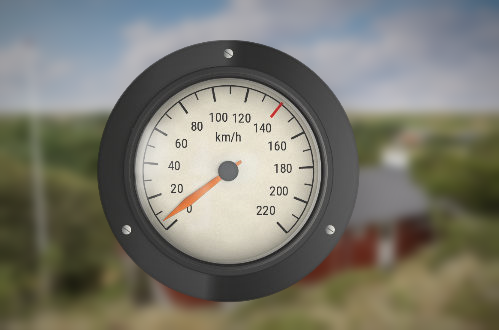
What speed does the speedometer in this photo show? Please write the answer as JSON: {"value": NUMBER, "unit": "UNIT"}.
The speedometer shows {"value": 5, "unit": "km/h"}
